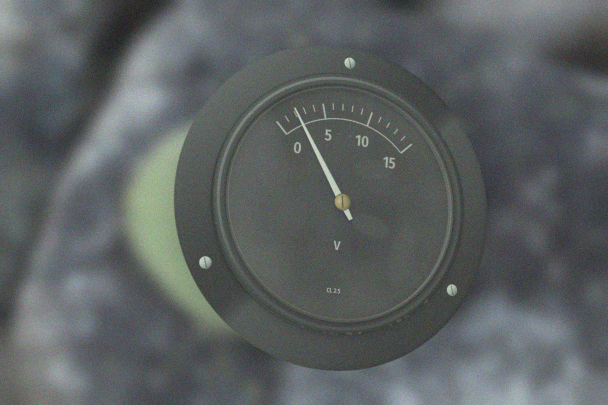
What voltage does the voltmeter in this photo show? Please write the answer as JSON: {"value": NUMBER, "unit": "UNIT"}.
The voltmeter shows {"value": 2, "unit": "V"}
